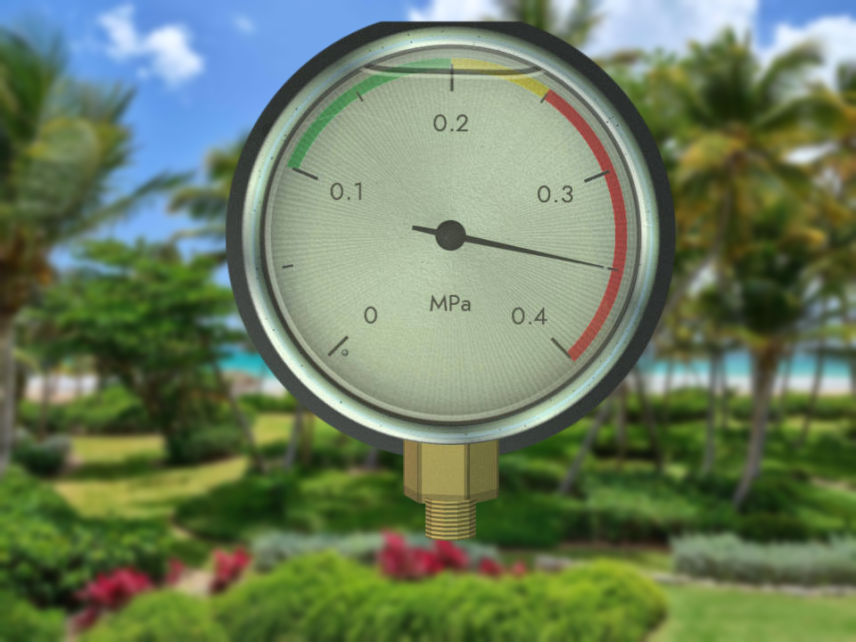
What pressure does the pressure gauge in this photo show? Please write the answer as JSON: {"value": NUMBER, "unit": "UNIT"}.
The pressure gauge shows {"value": 0.35, "unit": "MPa"}
